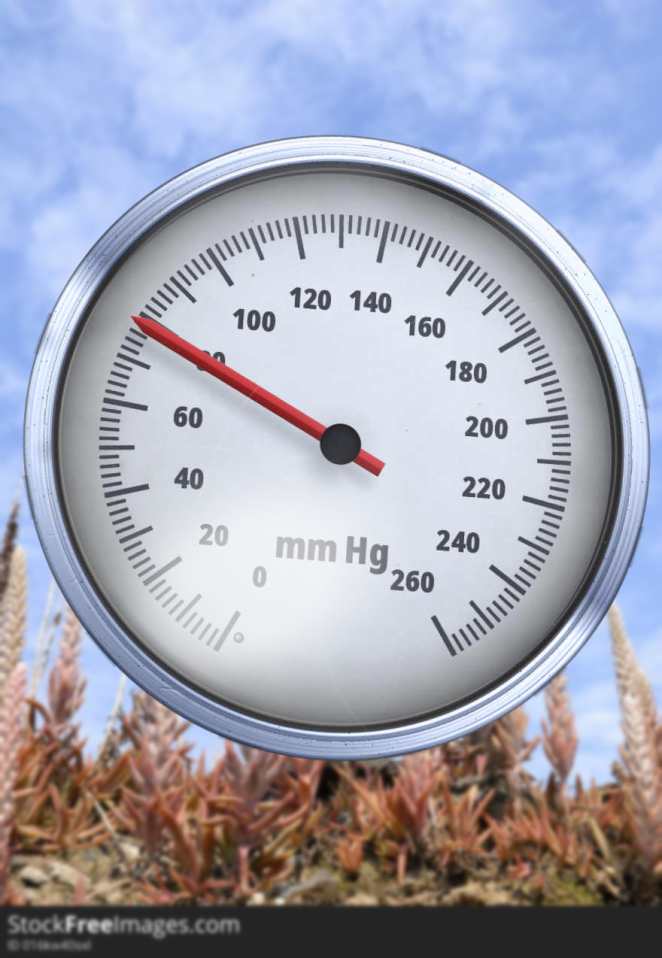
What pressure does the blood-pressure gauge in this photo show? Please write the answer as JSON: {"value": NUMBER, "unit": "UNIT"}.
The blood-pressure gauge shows {"value": 78, "unit": "mmHg"}
